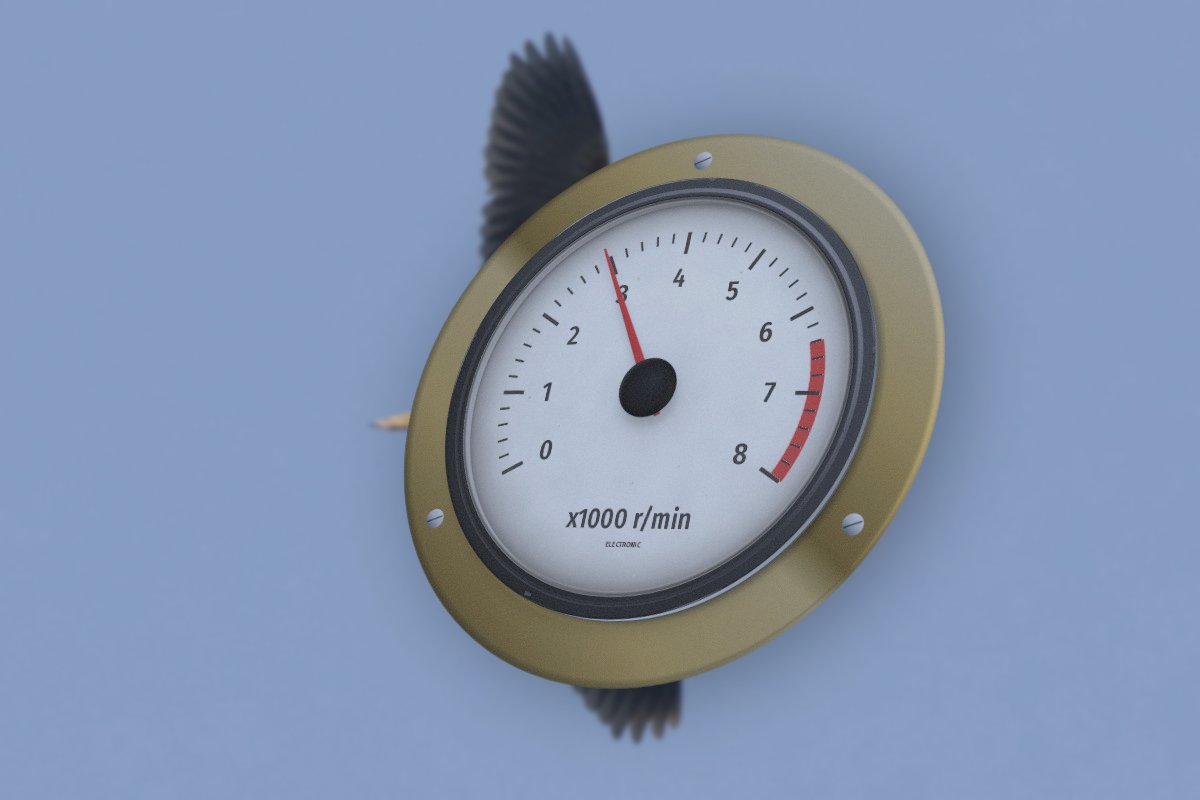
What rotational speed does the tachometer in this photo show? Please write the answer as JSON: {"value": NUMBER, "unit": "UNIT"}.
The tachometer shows {"value": 3000, "unit": "rpm"}
